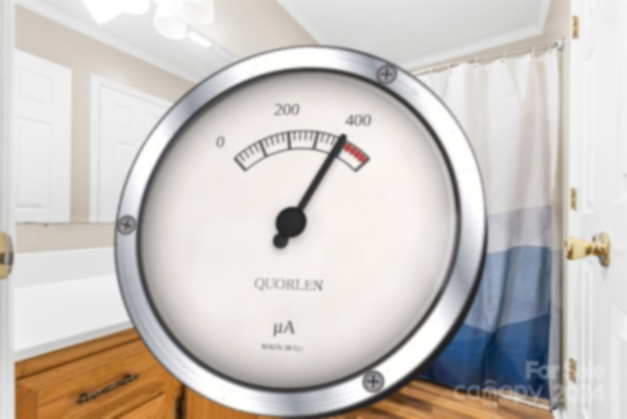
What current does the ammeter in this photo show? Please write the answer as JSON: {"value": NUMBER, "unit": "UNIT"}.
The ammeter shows {"value": 400, "unit": "µA"}
